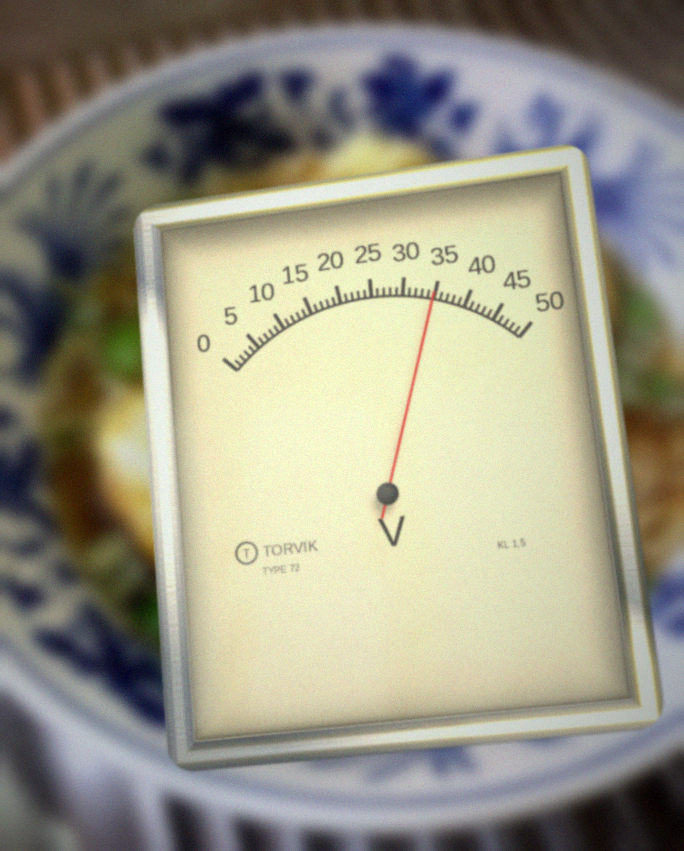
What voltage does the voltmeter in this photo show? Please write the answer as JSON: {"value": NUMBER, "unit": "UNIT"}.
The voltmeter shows {"value": 35, "unit": "V"}
